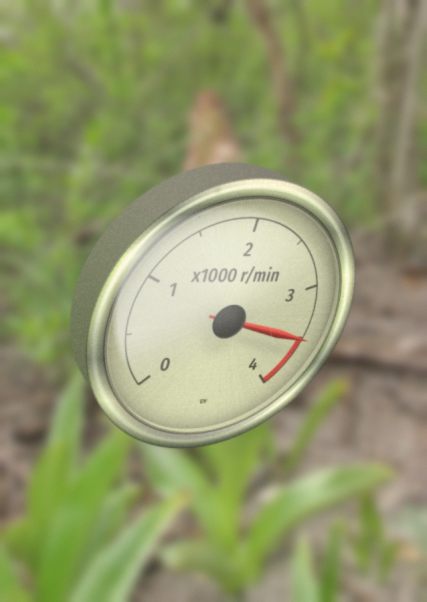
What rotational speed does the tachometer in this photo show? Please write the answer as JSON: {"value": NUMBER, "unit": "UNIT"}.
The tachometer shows {"value": 3500, "unit": "rpm"}
